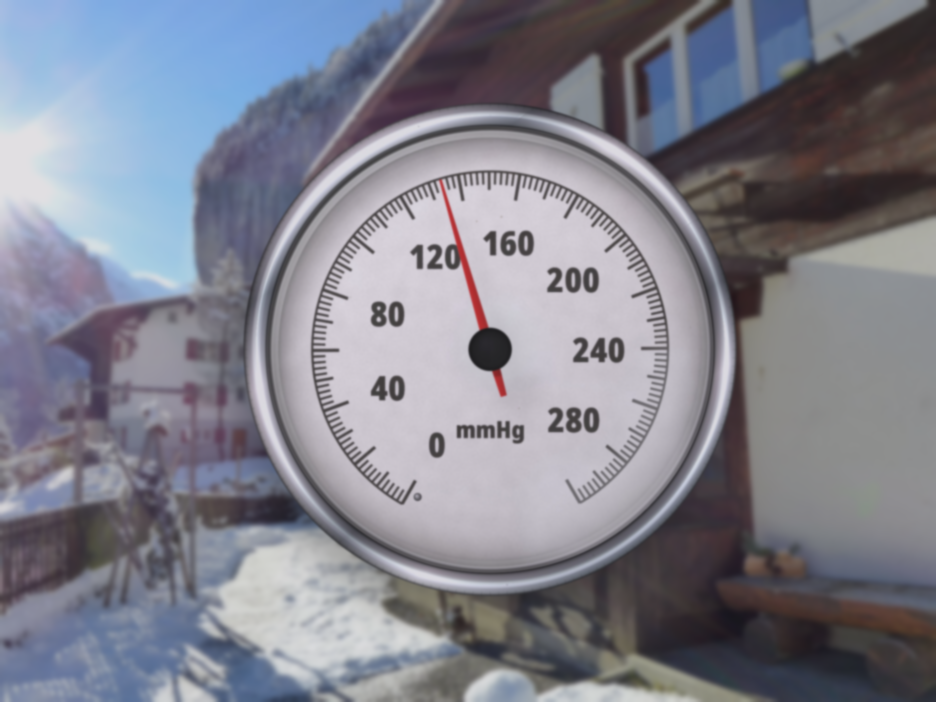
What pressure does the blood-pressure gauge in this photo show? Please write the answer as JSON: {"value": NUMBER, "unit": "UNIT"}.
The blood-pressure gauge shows {"value": 134, "unit": "mmHg"}
